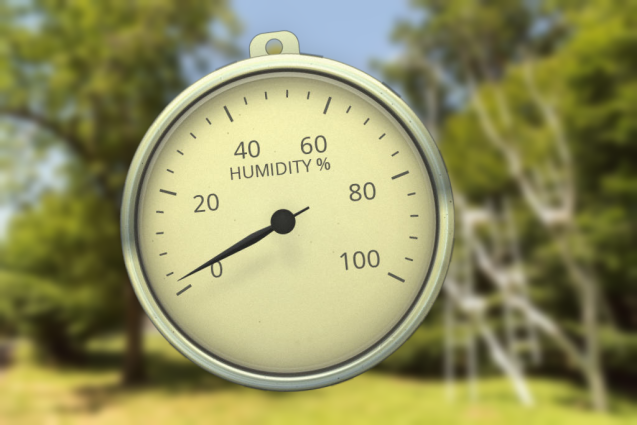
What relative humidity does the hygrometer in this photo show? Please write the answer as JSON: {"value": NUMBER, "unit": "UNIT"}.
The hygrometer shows {"value": 2, "unit": "%"}
